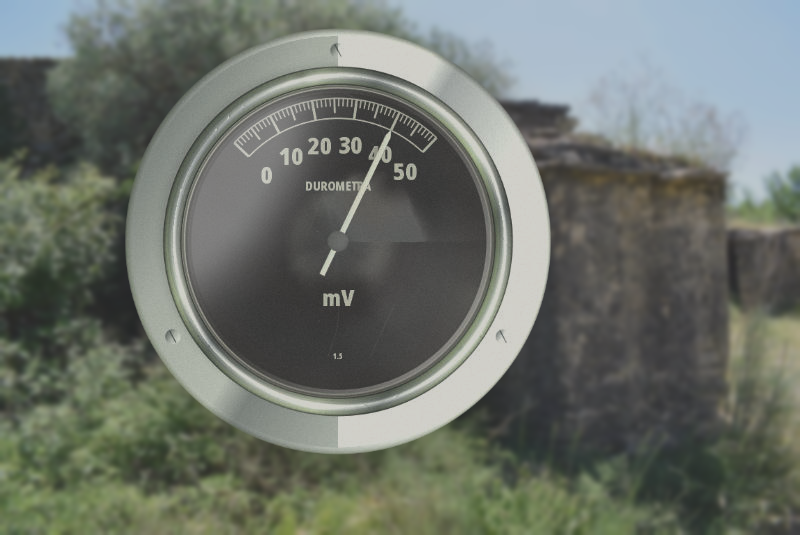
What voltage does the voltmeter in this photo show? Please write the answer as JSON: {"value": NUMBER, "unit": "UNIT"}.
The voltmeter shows {"value": 40, "unit": "mV"}
